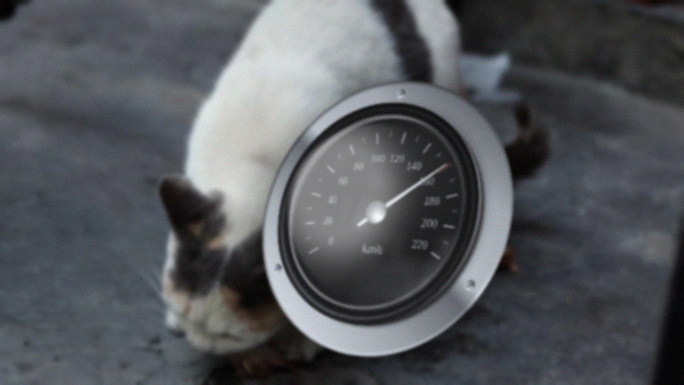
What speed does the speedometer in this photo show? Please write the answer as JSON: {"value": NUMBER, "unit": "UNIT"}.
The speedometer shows {"value": 160, "unit": "km/h"}
